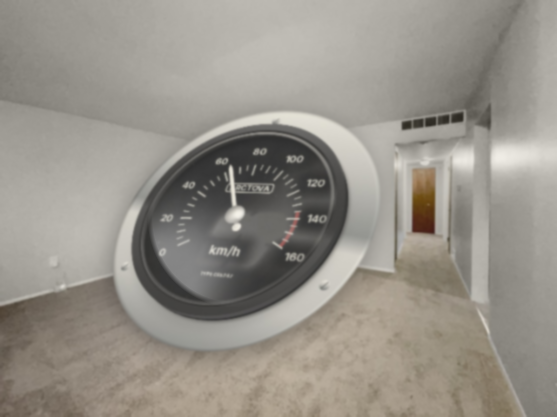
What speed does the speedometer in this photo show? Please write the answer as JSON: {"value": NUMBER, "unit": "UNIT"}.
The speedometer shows {"value": 65, "unit": "km/h"}
